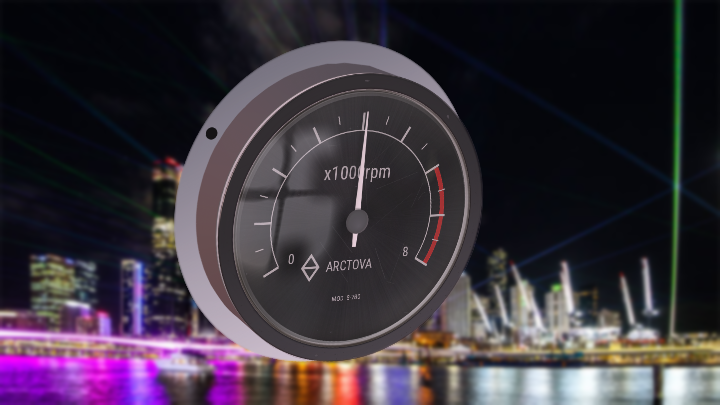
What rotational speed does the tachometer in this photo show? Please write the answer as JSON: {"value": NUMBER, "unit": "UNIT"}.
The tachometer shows {"value": 4000, "unit": "rpm"}
